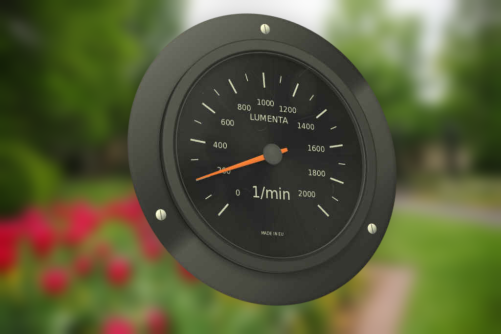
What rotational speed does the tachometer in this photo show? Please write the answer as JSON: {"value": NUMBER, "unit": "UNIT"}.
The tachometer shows {"value": 200, "unit": "rpm"}
